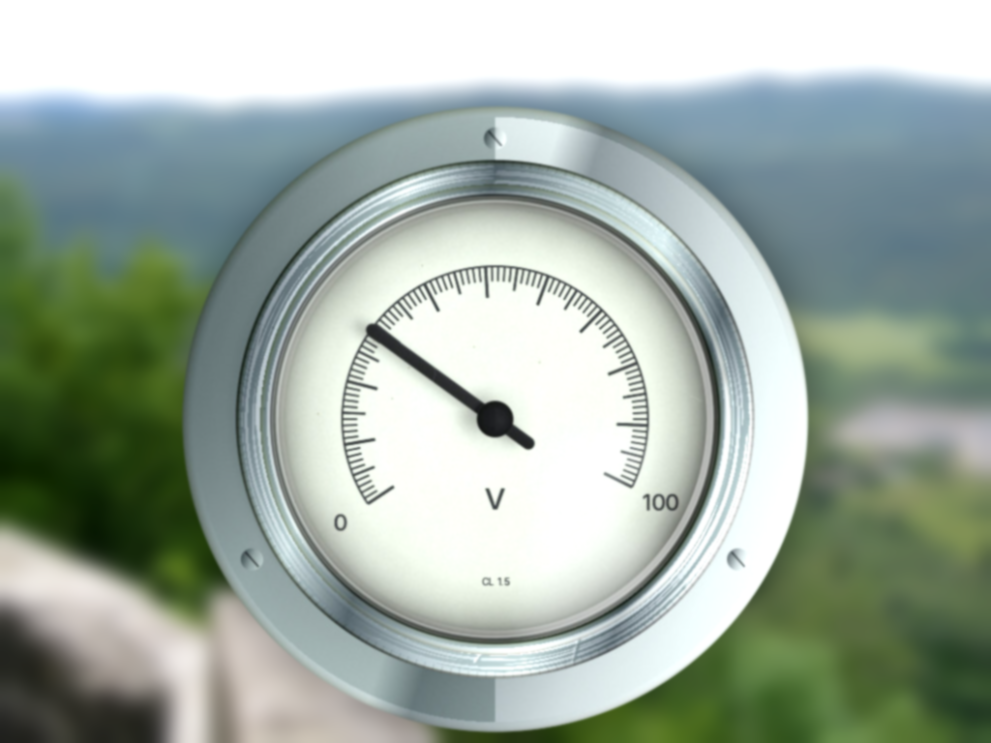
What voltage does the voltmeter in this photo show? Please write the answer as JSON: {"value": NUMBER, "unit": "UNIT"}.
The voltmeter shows {"value": 29, "unit": "V"}
